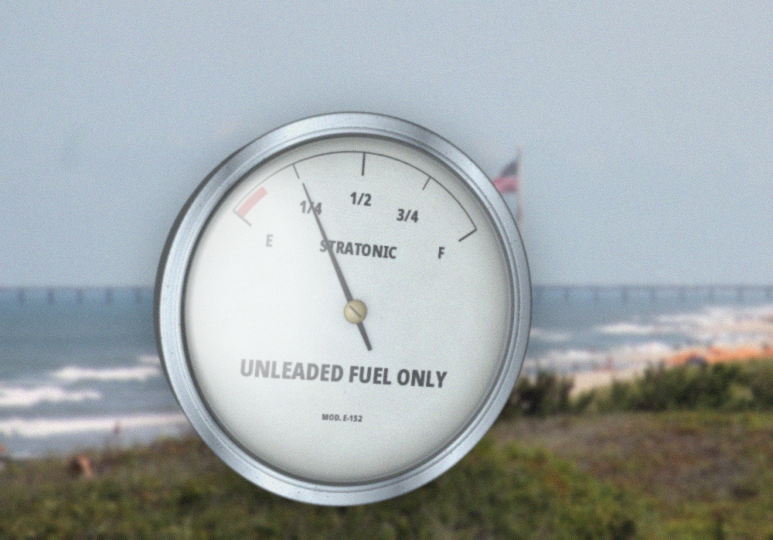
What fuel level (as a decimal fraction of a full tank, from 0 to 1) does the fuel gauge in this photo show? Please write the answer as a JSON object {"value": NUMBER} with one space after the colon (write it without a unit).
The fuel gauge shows {"value": 0.25}
